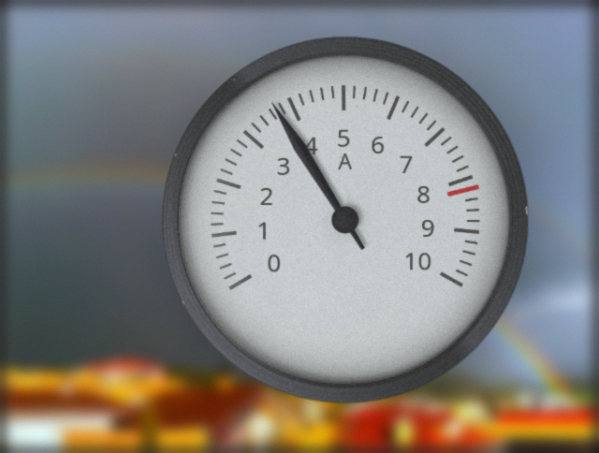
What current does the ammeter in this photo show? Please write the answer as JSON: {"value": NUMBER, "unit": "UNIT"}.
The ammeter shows {"value": 3.7, "unit": "A"}
